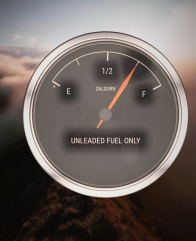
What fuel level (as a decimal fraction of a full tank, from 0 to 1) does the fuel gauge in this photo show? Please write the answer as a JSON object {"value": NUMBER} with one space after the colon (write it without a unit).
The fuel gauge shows {"value": 0.75}
